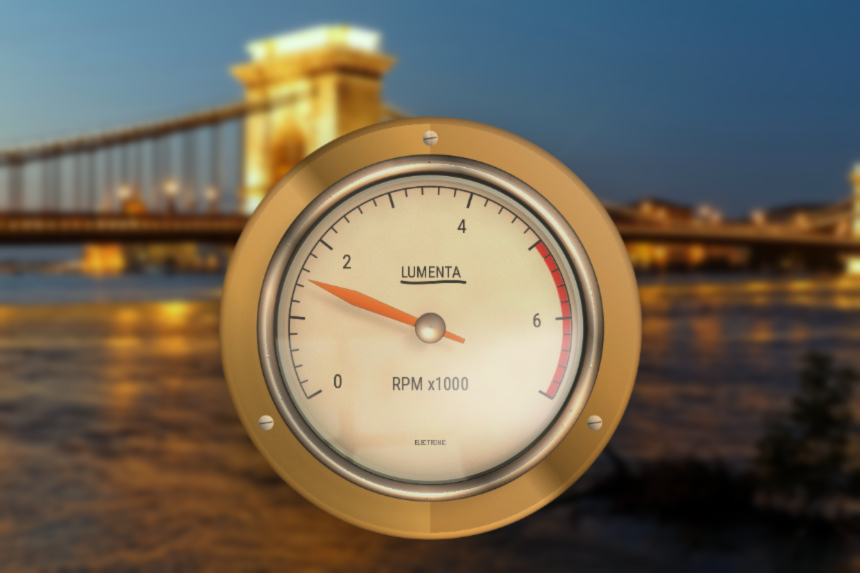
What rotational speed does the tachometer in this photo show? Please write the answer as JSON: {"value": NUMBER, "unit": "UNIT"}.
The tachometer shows {"value": 1500, "unit": "rpm"}
